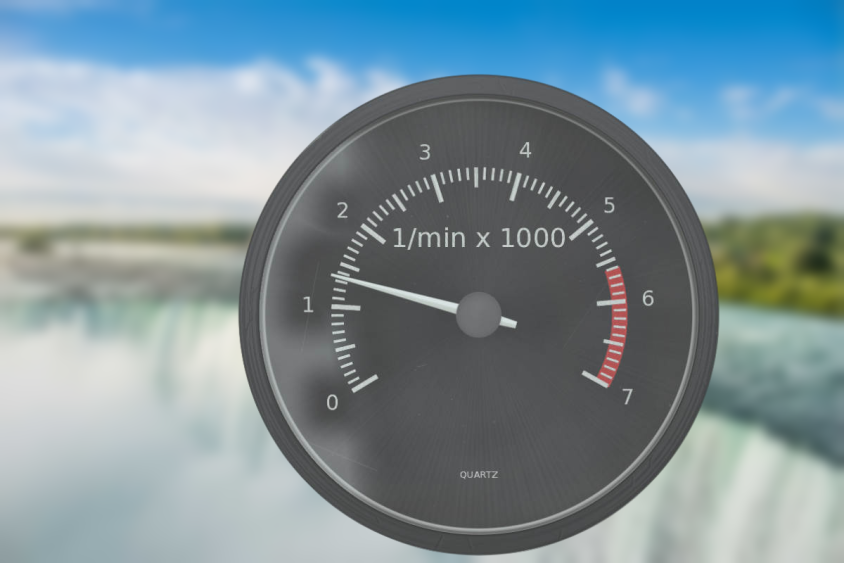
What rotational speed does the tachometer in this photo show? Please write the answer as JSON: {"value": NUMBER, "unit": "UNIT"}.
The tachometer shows {"value": 1350, "unit": "rpm"}
